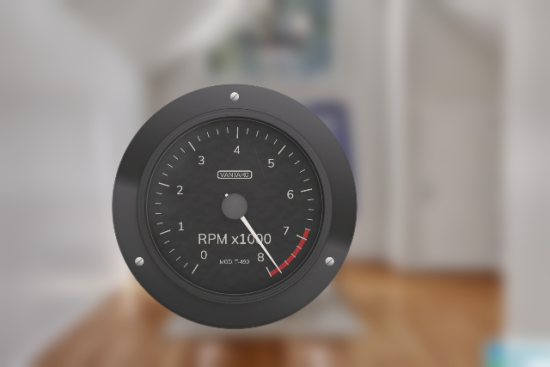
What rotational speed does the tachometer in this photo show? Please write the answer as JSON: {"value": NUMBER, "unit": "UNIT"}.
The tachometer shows {"value": 7800, "unit": "rpm"}
